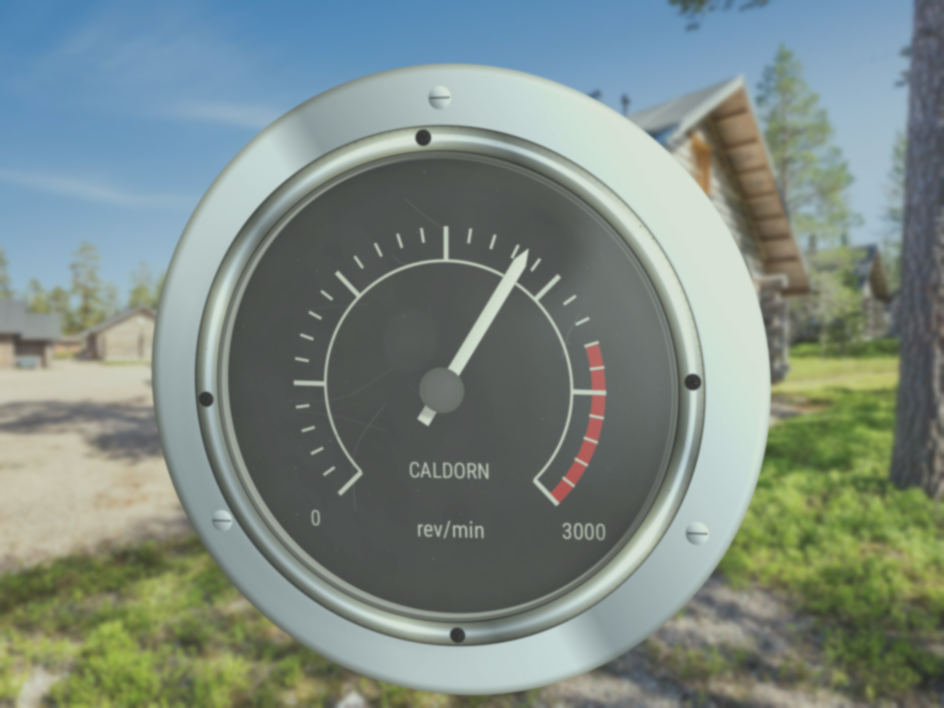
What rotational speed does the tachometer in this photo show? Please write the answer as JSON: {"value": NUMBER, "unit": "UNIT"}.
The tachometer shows {"value": 1850, "unit": "rpm"}
